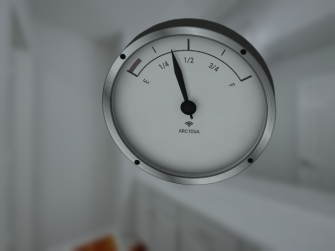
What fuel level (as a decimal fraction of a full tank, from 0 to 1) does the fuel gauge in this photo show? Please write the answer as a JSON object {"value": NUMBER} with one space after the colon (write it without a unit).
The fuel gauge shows {"value": 0.375}
